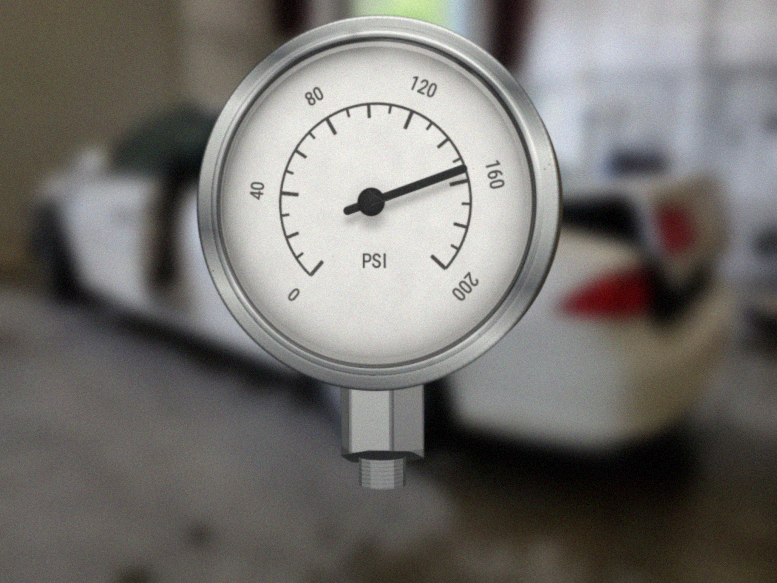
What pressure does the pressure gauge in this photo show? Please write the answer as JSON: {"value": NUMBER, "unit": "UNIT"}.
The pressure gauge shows {"value": 155, "unit": "psi"}
